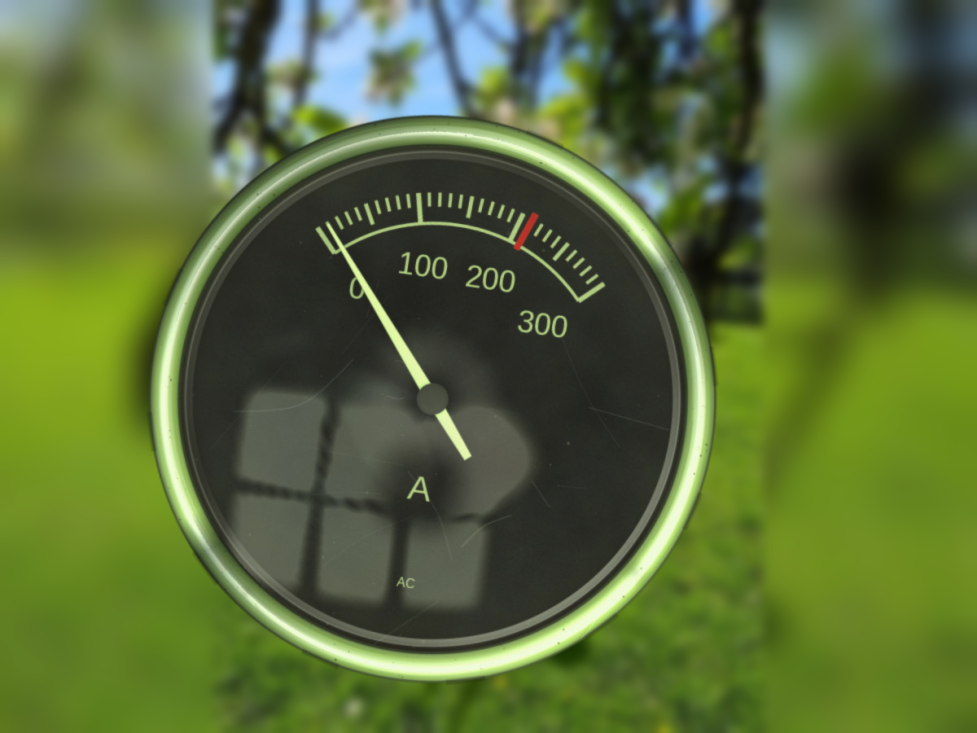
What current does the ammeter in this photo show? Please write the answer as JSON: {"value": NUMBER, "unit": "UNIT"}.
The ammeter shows {"value": 10, "unit": "A"}
